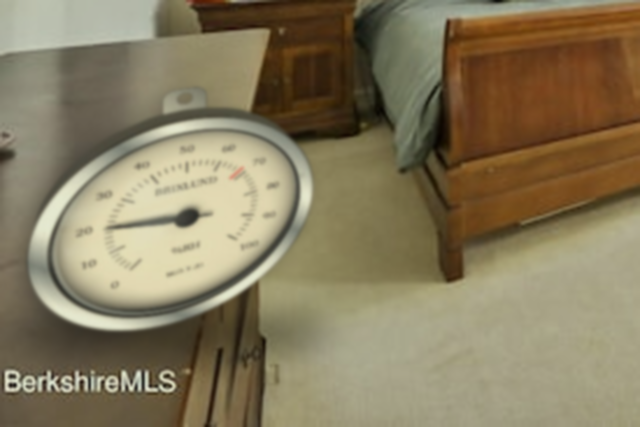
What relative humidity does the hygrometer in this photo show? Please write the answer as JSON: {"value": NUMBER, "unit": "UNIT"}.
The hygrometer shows {"value": 20, "unit": "%"}
